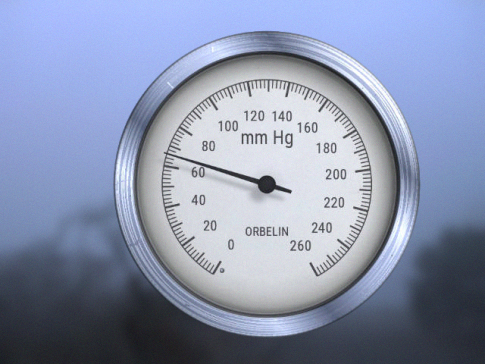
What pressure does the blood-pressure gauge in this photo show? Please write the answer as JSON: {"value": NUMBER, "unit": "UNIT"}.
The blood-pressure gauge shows {"value": 66, "unit": "mmHg"}
